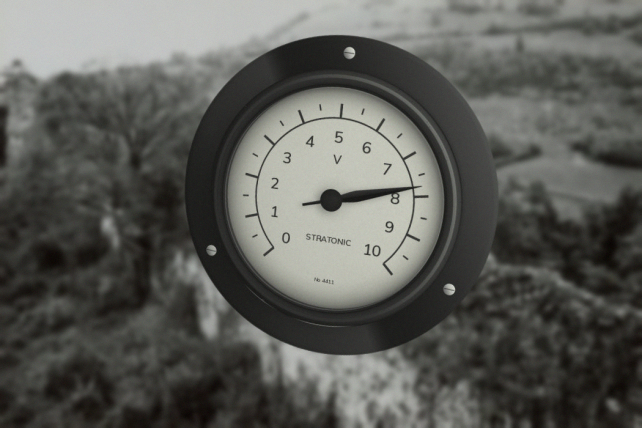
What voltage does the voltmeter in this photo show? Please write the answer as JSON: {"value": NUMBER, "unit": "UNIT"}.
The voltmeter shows {"value": 7.75, "unit": "V"}
